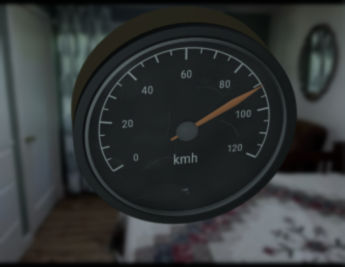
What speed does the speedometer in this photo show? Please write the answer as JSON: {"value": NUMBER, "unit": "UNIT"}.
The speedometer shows {"value": 90, "unit": "km/h"}
